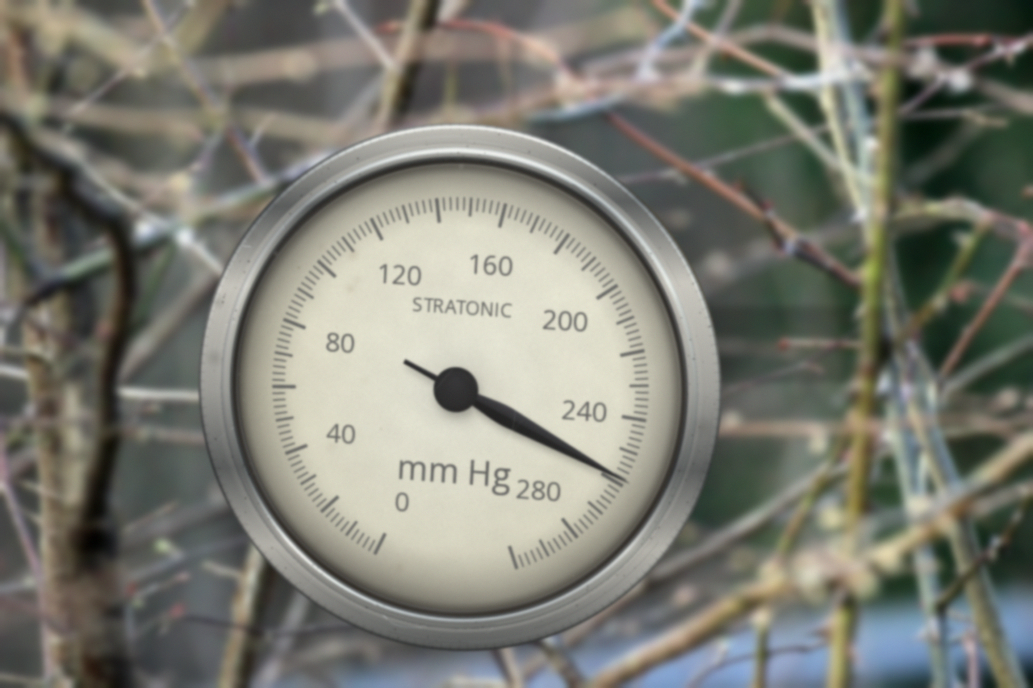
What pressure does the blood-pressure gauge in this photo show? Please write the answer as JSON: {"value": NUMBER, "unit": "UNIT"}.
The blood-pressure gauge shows {"value": 258, "unit": "mmHg"}
